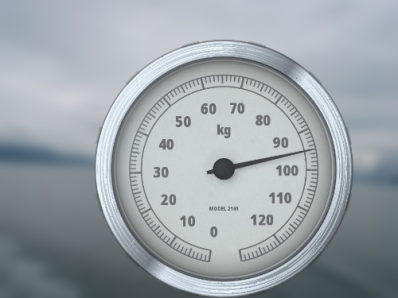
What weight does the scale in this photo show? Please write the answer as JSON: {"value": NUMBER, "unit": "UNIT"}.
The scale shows {"value": 95, "unit": "kg"}
